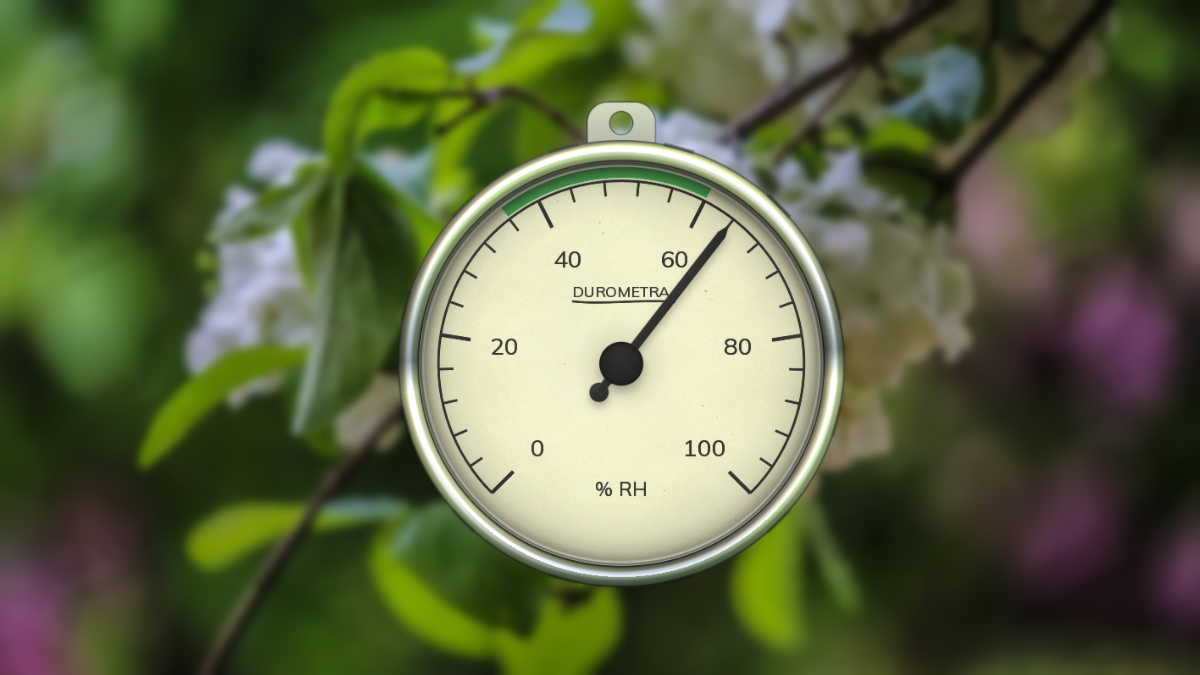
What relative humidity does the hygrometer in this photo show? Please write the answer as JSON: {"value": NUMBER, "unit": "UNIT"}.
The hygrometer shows {"value": 64, "unit": "%"}
